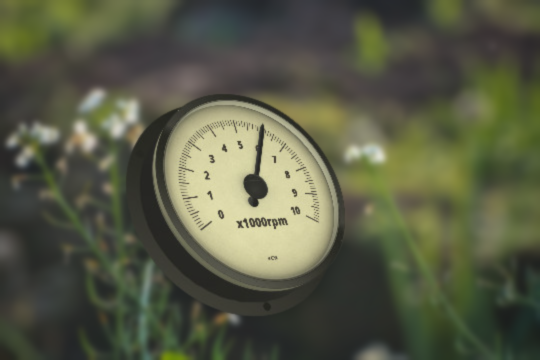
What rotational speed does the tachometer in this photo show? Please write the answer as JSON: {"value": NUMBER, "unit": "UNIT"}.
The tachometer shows {"value": 6000, "unit": "rpm"}
